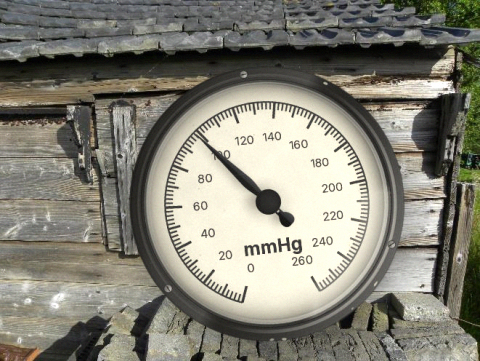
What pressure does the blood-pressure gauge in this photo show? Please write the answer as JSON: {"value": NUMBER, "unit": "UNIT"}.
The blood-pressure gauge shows {"value": 98, "unit": "mmHg"}
